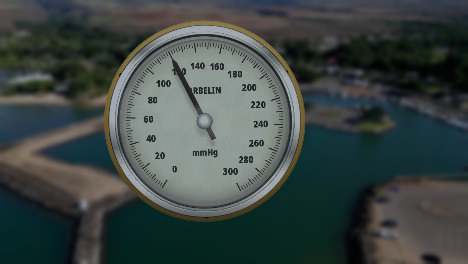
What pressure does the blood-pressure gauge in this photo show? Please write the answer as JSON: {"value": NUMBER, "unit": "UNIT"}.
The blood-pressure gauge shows {"value": 120, "unit": "mmHg"}
